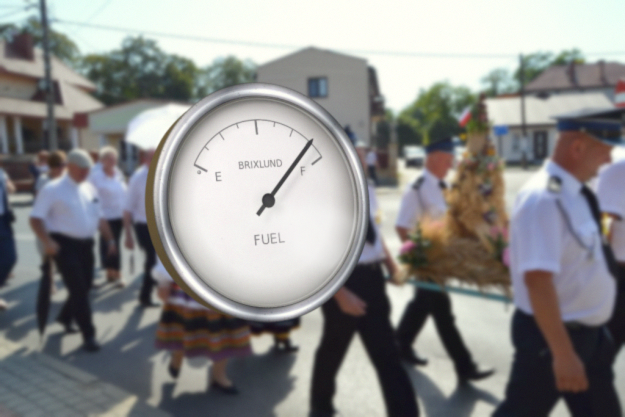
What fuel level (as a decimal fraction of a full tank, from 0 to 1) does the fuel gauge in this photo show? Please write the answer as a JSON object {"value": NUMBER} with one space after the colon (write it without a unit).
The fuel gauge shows {"value": 0.875}
